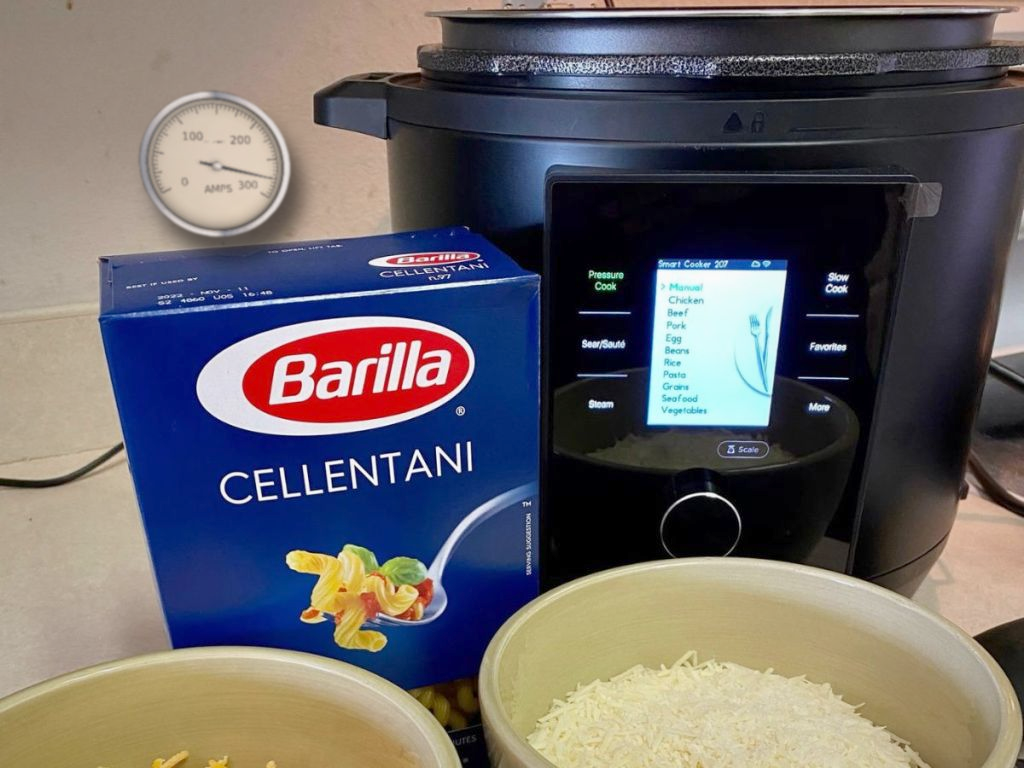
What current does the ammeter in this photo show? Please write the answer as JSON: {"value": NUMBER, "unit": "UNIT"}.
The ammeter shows {"value": 275, "unit": "A"}
